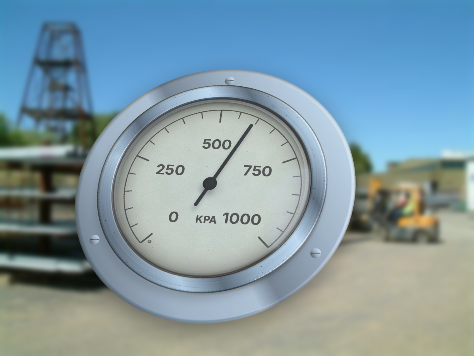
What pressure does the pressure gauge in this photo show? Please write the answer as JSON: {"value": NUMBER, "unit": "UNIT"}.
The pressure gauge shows {"value": 600, "unit": "kPa"}
